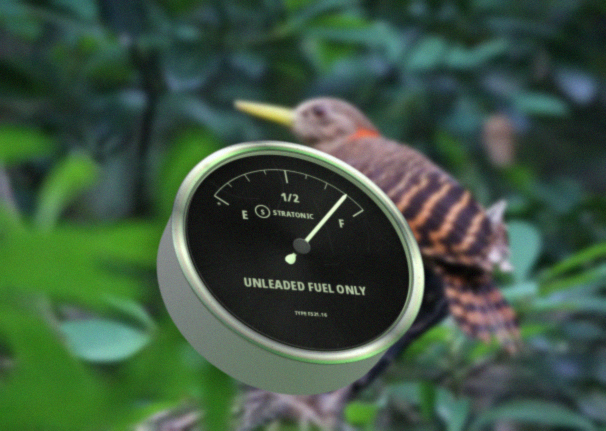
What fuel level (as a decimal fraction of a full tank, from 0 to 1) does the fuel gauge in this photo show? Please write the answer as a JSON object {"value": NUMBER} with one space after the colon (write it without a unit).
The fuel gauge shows {"value": 0.875}
